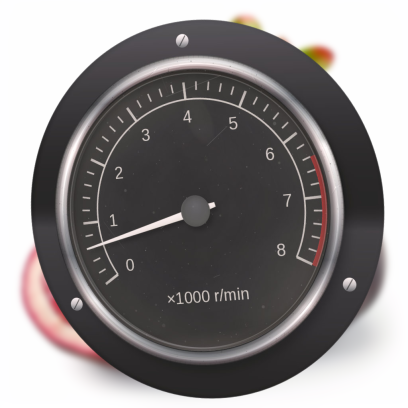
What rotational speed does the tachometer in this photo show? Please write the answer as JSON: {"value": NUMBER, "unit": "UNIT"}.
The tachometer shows {"value": 600, "unit": "rpm"}
